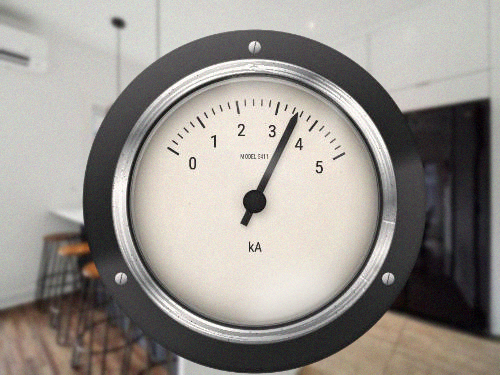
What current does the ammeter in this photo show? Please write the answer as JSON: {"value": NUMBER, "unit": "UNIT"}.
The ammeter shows {"value": 3.5, "unit": "kA"}
